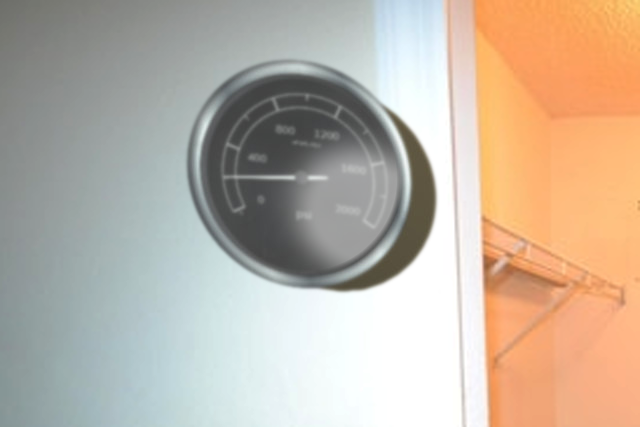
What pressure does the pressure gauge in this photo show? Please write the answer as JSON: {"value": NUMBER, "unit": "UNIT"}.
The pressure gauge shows {"value": 200, "unit": "psi"}
